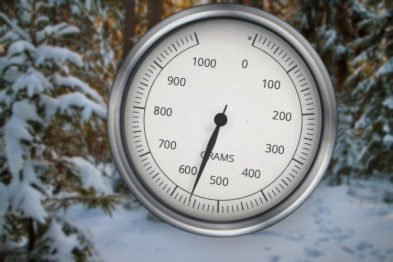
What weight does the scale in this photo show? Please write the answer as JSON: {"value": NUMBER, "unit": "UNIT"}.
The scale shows {"value": 560, "unit": "g"}
